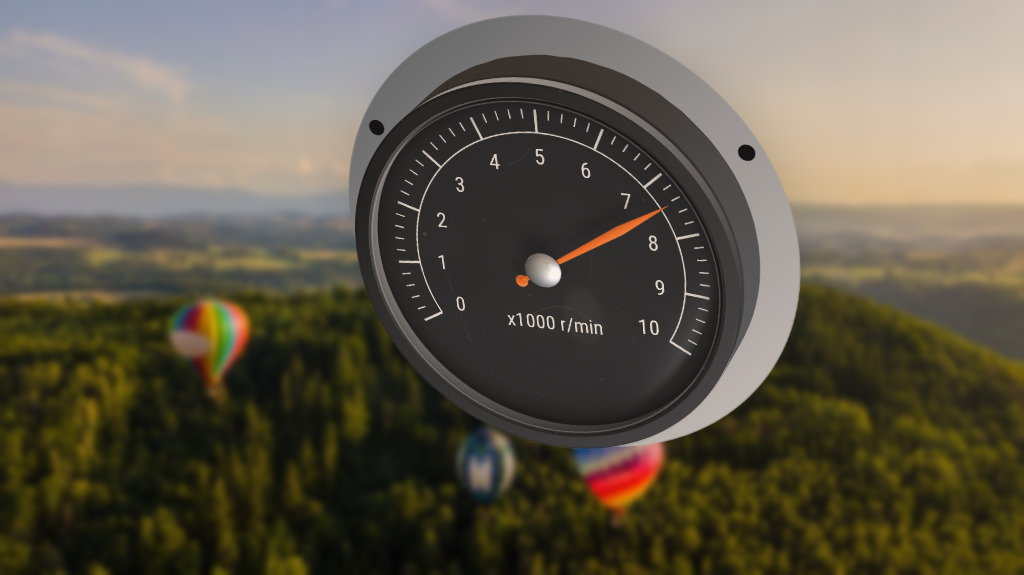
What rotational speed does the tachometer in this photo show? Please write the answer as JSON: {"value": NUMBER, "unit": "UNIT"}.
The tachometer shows {"value": 7400, "unit": "rpm"}
